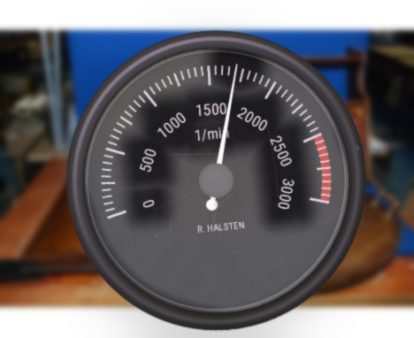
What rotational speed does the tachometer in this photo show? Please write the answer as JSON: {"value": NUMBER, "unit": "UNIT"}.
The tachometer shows {"value": 1700, "unit": "rpm"}
